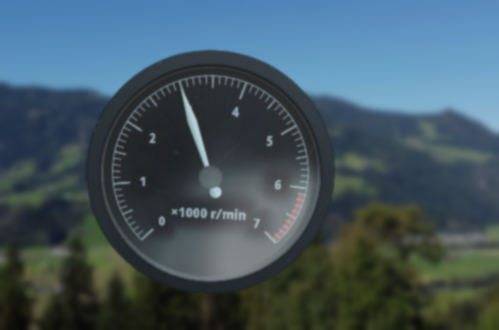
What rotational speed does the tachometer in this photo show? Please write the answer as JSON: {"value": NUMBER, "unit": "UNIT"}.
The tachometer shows {"value": 3000, "unit": "rpm"}
